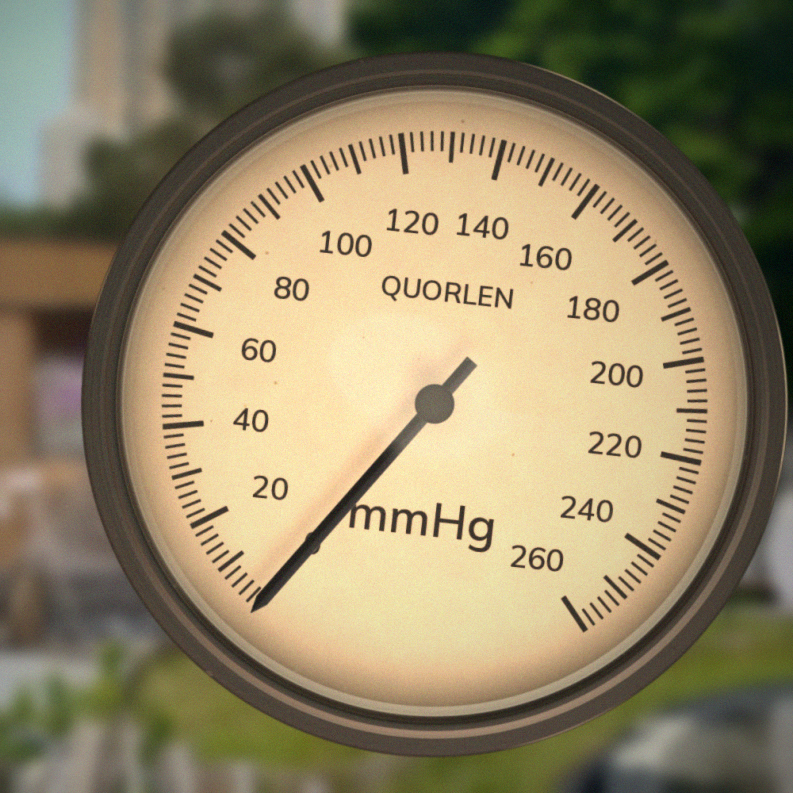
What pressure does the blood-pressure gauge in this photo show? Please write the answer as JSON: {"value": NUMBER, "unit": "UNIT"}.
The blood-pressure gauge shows {"value": 0, "unit": "mmHg"}
